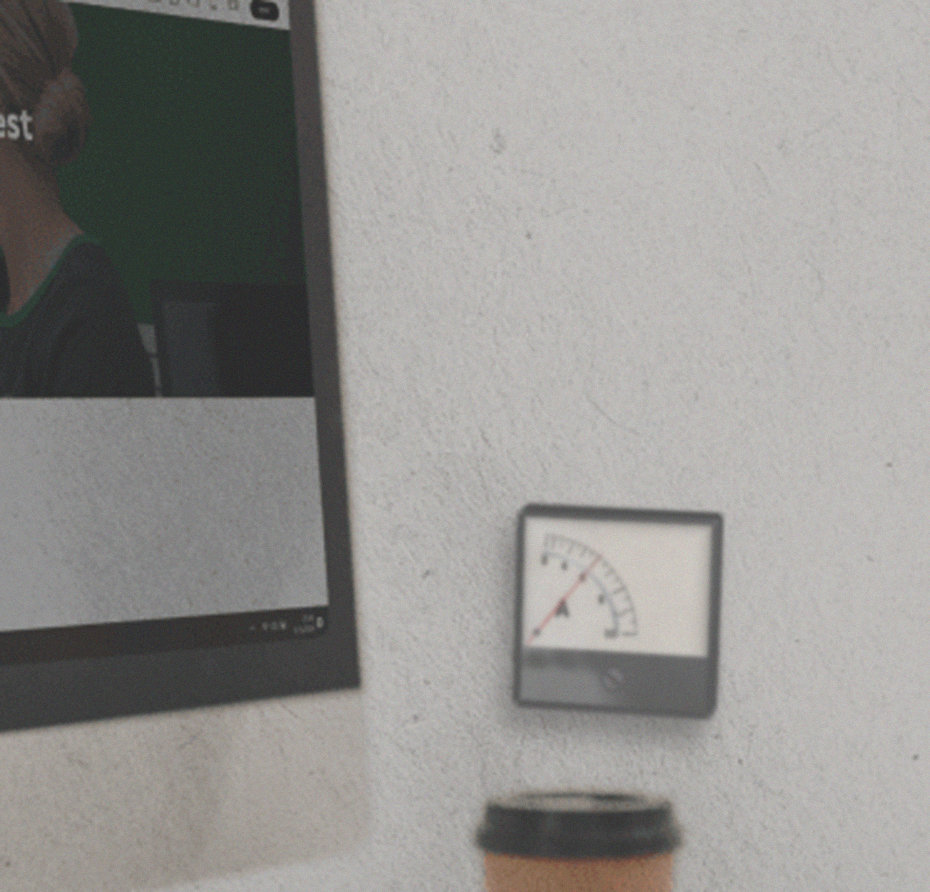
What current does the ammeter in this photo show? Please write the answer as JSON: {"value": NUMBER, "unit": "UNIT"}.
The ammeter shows {"value": 6, "unit": "A"}
